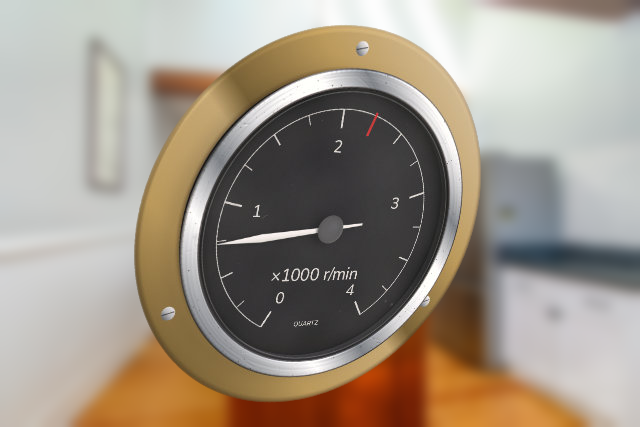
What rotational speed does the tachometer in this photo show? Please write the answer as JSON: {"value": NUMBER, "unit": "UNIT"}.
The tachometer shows {"value": 750, "unit": "rpm"}
